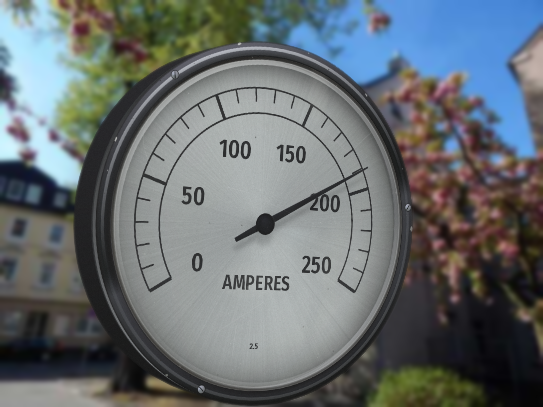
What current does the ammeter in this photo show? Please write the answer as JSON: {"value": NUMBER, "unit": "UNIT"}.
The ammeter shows {"value": 190, "unit": "A"}
